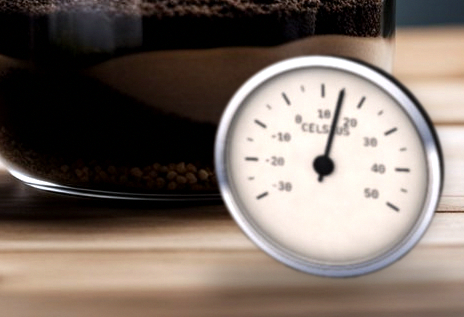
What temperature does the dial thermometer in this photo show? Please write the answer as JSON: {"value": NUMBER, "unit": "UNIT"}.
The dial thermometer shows {"value": 15, "unit": "°C"}
